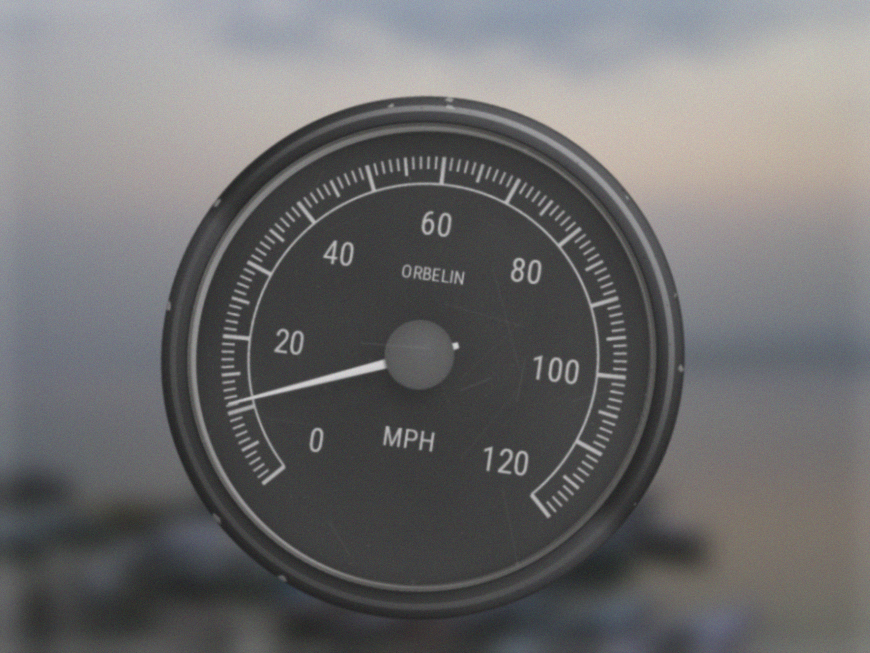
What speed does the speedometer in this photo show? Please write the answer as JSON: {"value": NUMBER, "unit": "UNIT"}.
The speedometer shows {"value": 11, "unit": "mph"}
